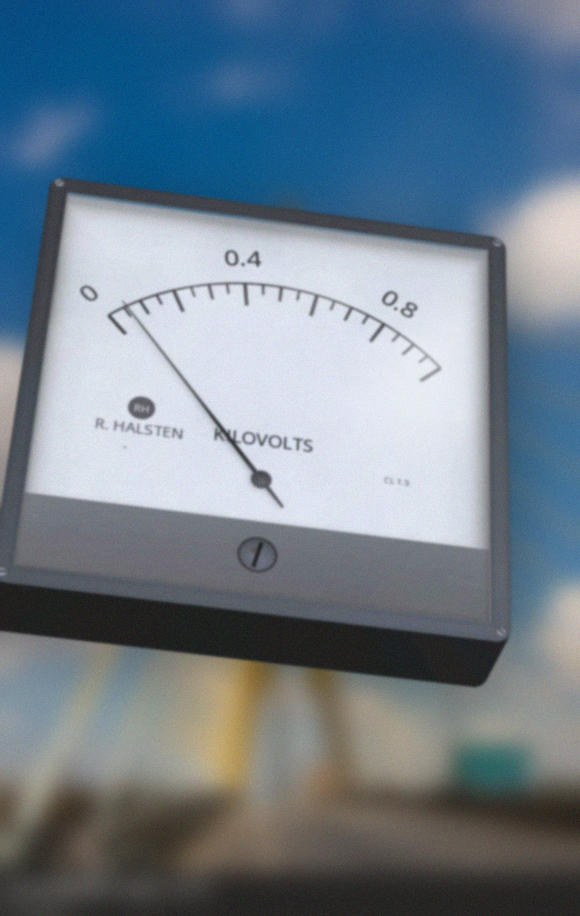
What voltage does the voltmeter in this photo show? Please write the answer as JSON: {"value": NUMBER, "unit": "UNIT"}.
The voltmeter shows {"value": 0.05, "unit": "kV"}
